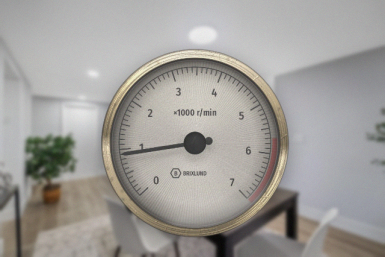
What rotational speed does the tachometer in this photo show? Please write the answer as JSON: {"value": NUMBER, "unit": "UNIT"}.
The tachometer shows {"value": 900, "unit": "rpm"}
